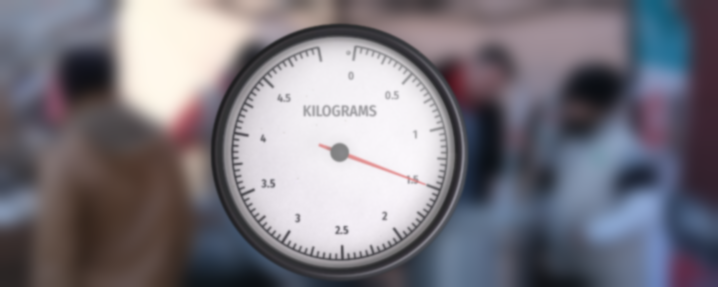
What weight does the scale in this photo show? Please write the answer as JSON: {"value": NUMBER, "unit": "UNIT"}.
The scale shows {"value": 1.5, "unit": "kg"}
